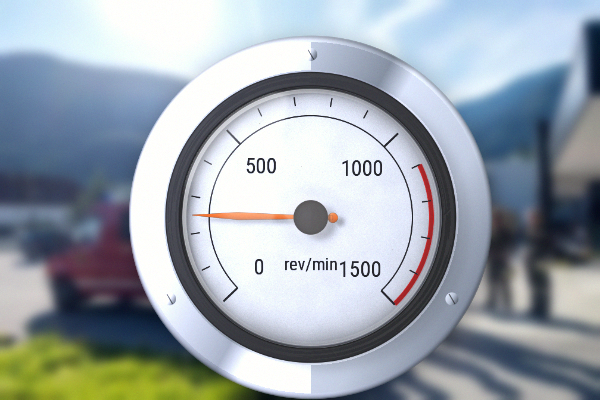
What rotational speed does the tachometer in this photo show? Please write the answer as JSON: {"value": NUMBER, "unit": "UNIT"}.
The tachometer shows {"value": 250, "unit": "rpm"}
